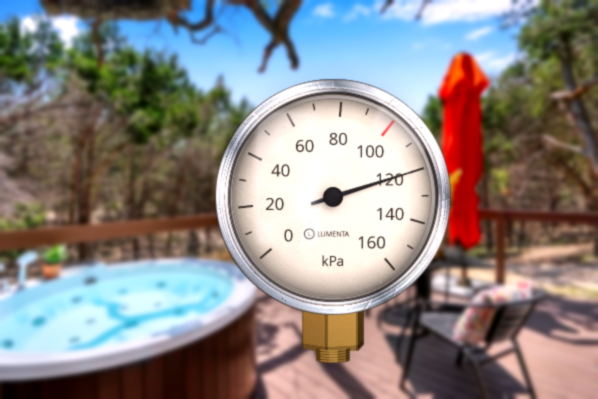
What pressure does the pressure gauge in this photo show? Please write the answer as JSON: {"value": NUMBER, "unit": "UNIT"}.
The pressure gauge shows {"value": 120, "unit": "kPa"}
